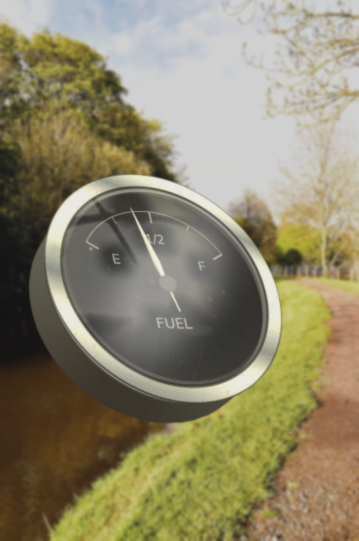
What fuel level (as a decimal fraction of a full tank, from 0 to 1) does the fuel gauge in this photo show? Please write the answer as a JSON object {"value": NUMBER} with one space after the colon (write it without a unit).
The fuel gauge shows {"value": 0.375}
